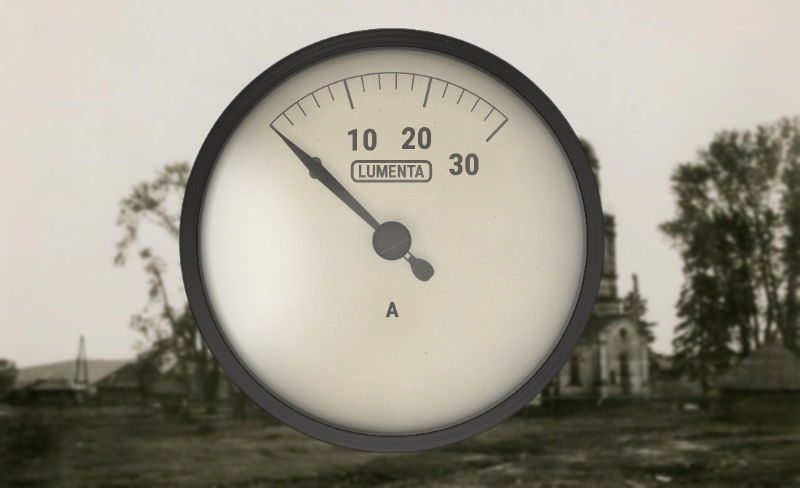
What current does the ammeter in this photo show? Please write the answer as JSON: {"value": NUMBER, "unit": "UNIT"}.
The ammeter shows {"value": 0, "unit": "A"}
